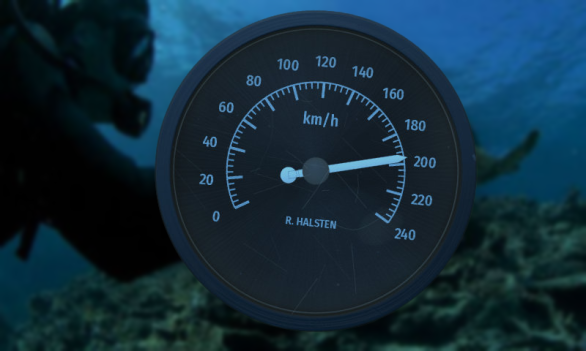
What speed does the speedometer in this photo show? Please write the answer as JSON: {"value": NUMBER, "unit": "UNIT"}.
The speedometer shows {"value": 196, "unit": "km/h"}
